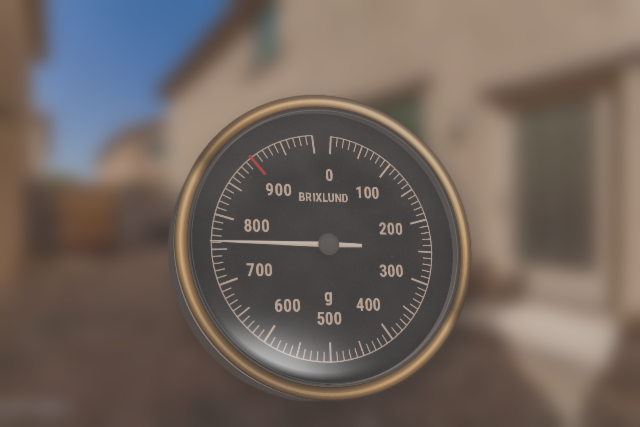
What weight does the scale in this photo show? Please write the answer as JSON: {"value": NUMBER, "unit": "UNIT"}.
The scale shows {"value": 760, "unit": "g"}
